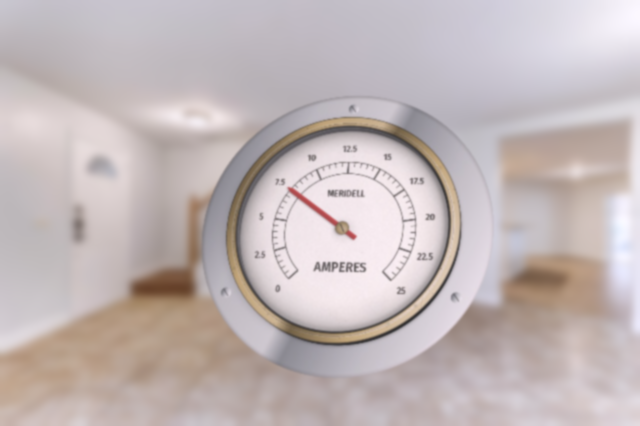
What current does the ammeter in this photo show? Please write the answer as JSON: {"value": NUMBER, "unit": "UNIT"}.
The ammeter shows {"value": 7.5, "unit": "A"}
